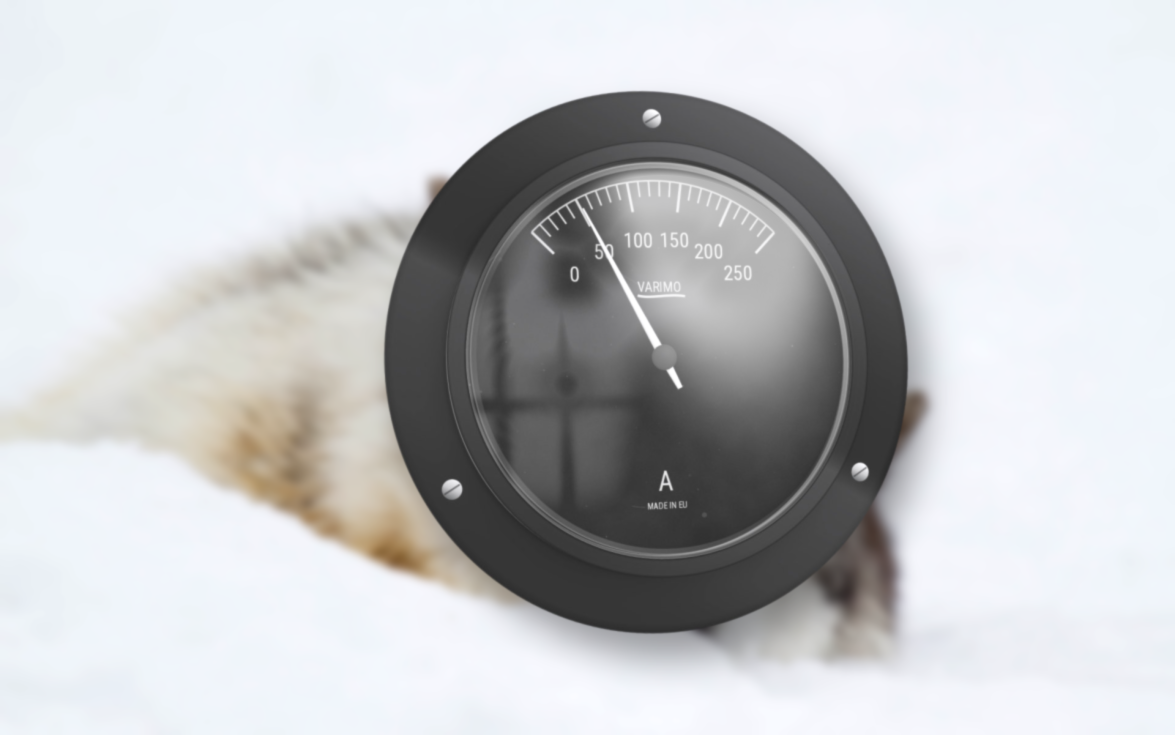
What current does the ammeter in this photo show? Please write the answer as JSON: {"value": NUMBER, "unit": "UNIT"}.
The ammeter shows {"value": 50, "unit": "A"}
